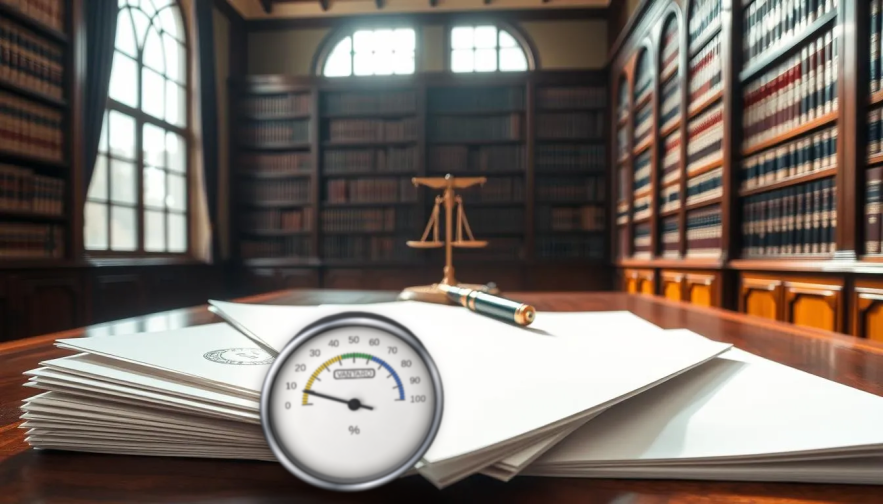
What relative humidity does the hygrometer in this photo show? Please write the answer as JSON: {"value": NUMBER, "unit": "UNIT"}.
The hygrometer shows {"value": 10, "unit": "%"}
